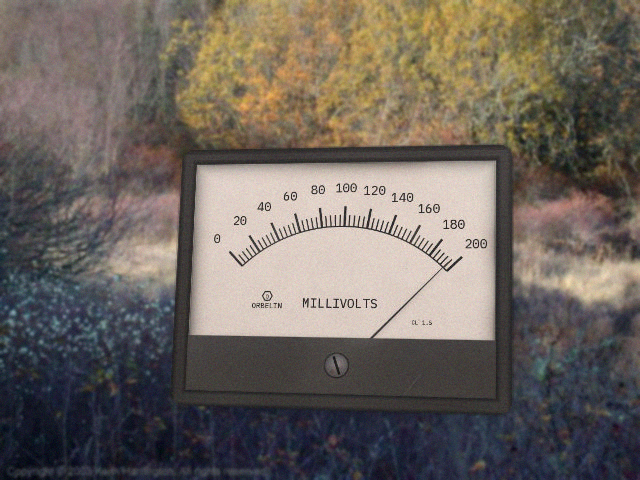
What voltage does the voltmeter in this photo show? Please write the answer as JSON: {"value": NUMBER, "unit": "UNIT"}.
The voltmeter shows {"value": 196, "unit": "mV"}
